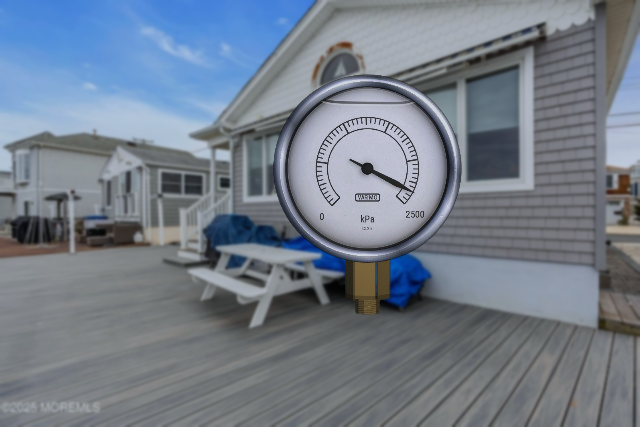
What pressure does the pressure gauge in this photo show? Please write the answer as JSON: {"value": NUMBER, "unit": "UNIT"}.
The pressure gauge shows {"value": 2350, "unit": "kPa"}
